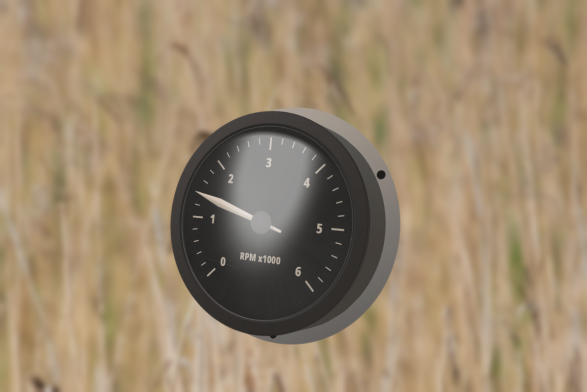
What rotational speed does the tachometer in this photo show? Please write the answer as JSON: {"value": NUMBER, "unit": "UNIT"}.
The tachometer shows {"value": 1400, "unit": "rpm"}
